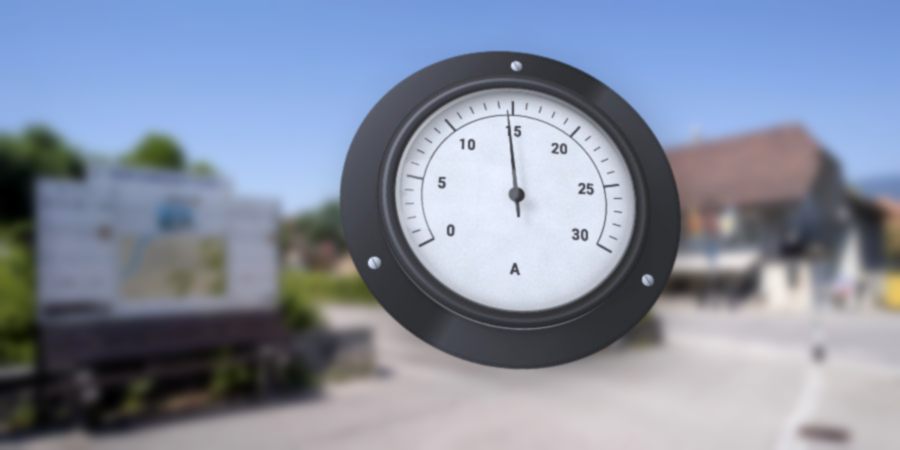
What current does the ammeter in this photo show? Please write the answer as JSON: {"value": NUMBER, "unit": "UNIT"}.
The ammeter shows {"value": 14.5, "unit": "A"}
